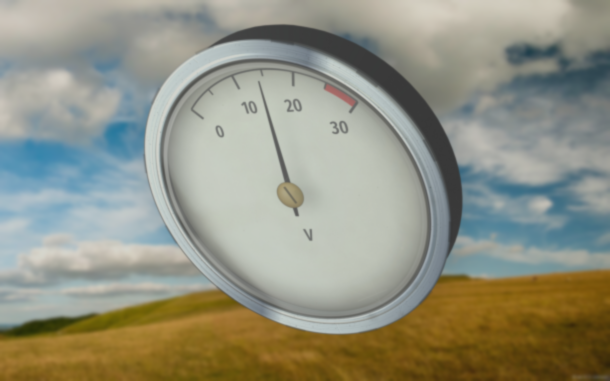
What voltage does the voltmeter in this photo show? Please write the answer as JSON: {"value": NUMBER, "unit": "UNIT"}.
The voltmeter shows {"value": 15, "unit": "V"}
